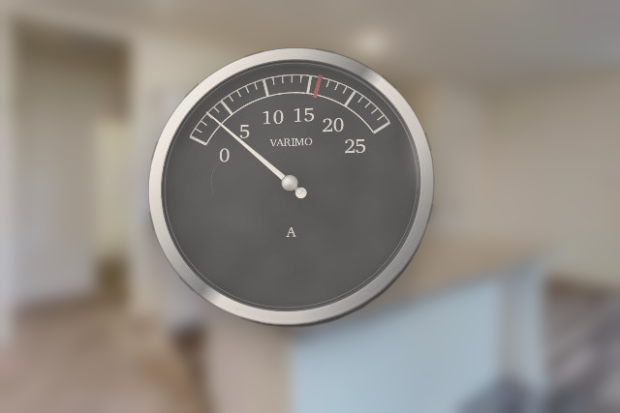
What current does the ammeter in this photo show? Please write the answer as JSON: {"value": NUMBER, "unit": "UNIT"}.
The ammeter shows {"value": 3, "unit": "A"}
